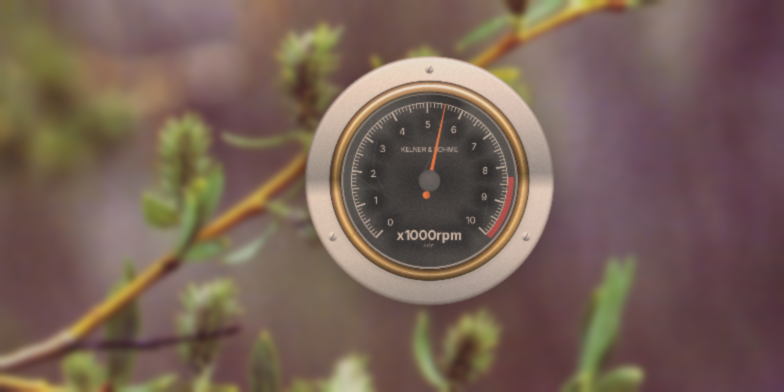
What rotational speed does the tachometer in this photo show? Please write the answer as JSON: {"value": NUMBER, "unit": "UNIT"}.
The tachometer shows {"value": 5500, "unit": "rpm"}
